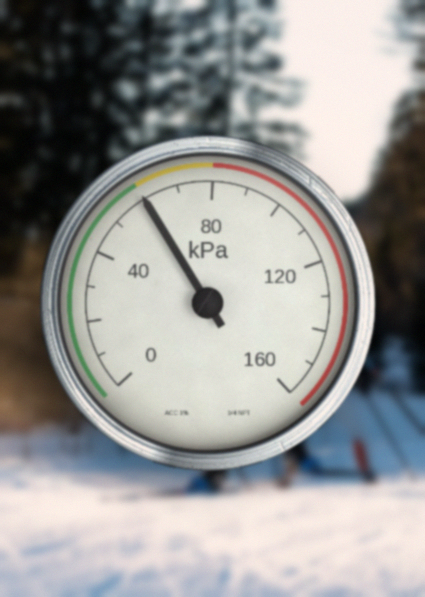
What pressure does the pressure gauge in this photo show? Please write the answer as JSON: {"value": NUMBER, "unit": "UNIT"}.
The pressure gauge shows {"value": 60, "unit": "kPa"}
